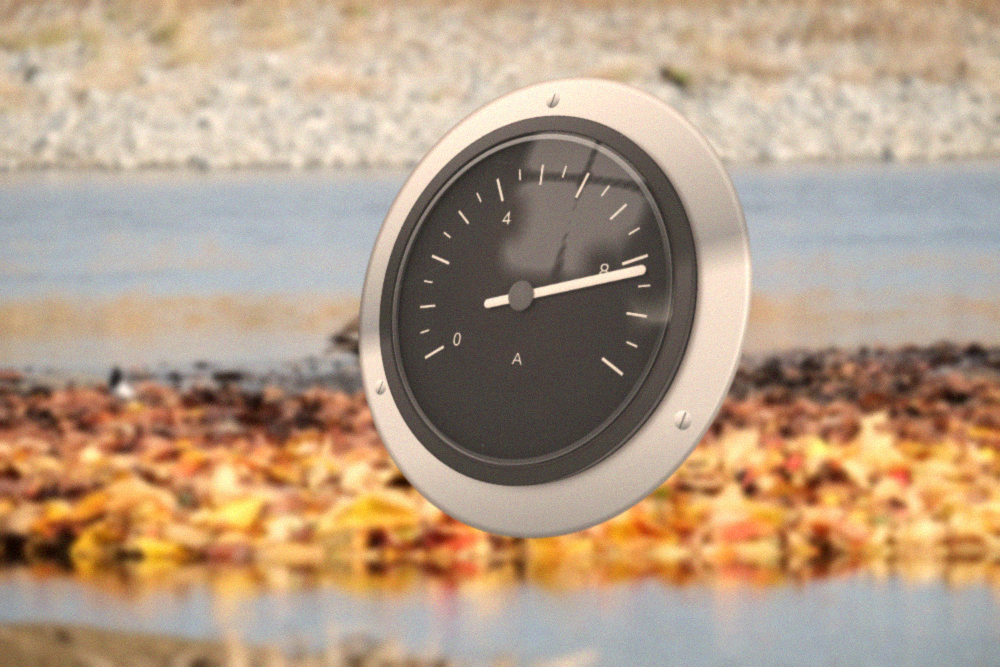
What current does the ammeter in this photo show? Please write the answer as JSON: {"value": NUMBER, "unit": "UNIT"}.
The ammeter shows {"value": 8.25, "unit": "A"}
